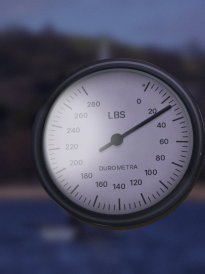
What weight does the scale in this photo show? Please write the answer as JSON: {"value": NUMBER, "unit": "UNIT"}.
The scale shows {"value": 28, "unit": "lb"}
